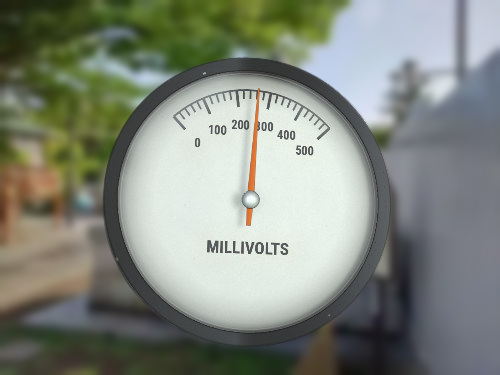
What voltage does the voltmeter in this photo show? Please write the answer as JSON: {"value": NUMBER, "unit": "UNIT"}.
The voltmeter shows {"value": 260, "unit": "mV"}
